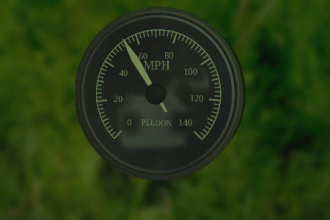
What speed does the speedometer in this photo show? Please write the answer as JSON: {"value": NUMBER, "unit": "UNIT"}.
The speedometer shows {"value": 54, "unit": "mph"}
